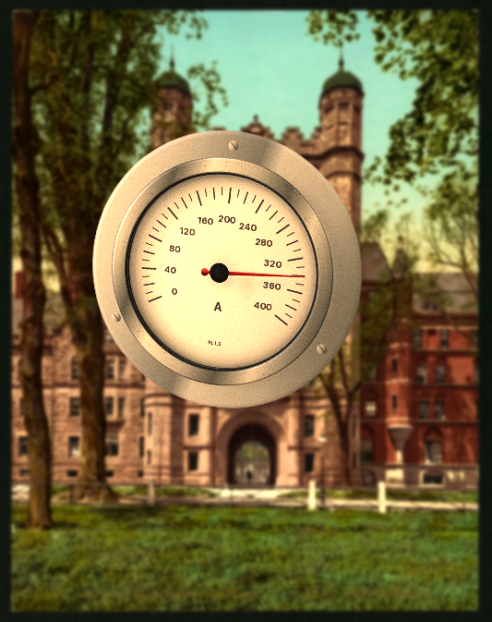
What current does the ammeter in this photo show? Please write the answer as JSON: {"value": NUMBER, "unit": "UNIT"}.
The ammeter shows {"value": 340, "unit": "A"}
